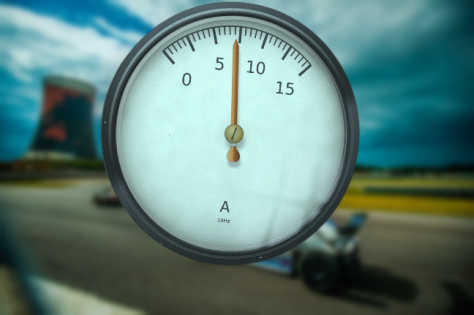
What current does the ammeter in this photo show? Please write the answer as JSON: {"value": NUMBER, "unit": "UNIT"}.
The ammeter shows {"value": 7, "unit": "A"}
